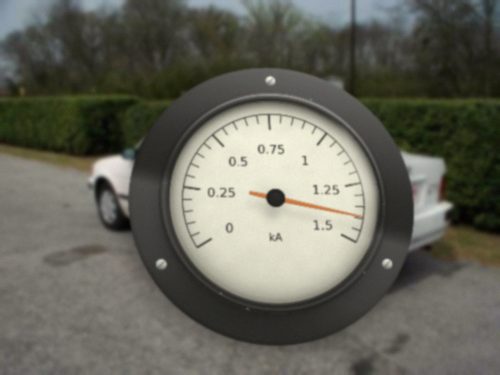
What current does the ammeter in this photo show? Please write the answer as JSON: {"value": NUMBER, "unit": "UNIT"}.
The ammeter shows {"value": 1.4, "unit": "kA"}
